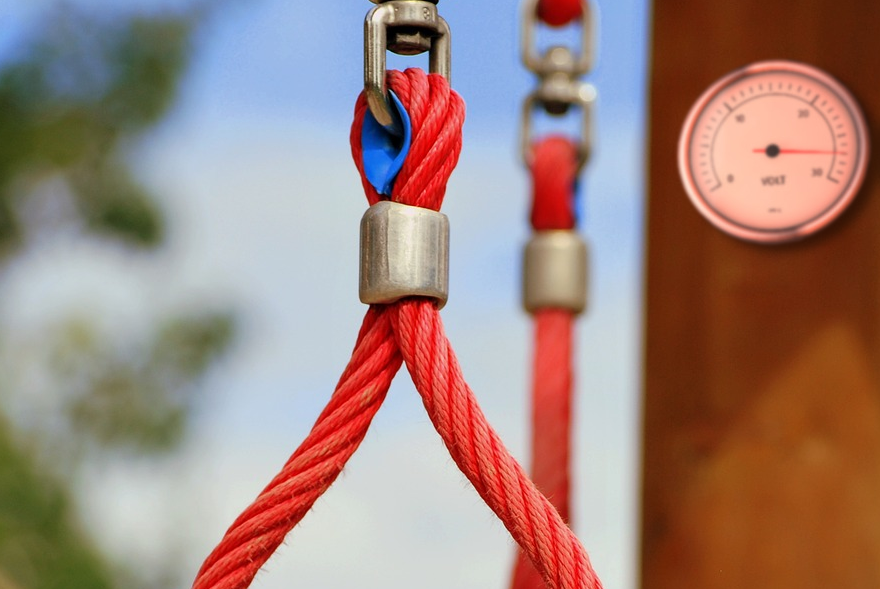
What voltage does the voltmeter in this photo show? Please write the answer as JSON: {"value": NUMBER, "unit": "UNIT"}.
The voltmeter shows {"value": 27, "unit": "V"}
